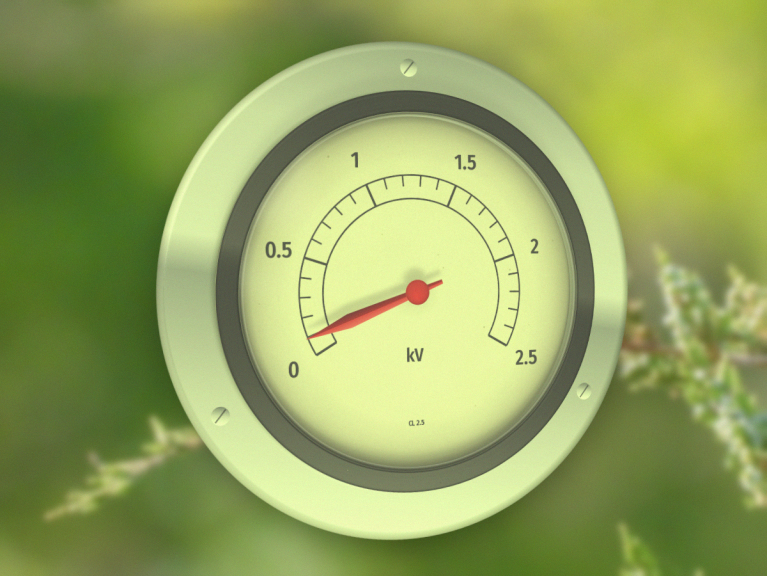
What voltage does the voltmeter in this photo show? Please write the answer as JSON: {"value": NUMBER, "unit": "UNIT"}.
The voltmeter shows {"value": 0.1, "unit": "kV"}
